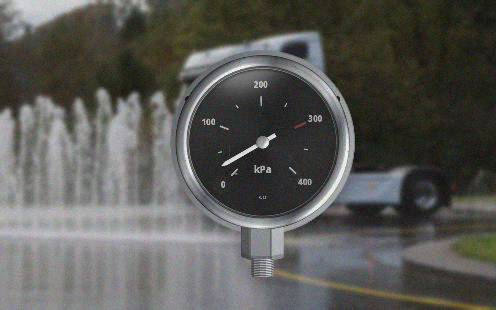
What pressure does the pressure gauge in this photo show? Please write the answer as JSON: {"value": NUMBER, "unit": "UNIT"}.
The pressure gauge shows {"value": 25, "unit": "kPa"}
